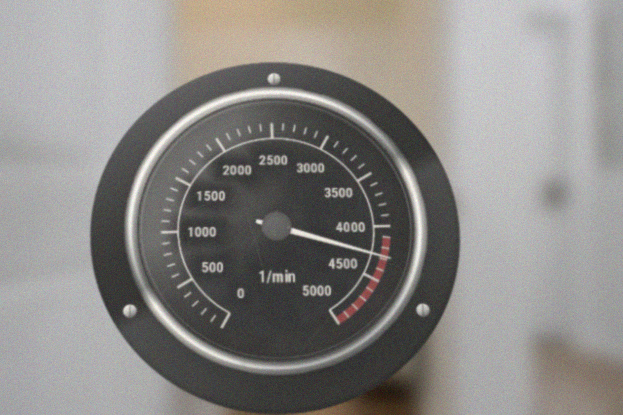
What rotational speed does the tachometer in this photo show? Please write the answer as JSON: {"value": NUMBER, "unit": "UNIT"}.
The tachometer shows {"value": 4300, "unit": "rpm"}
